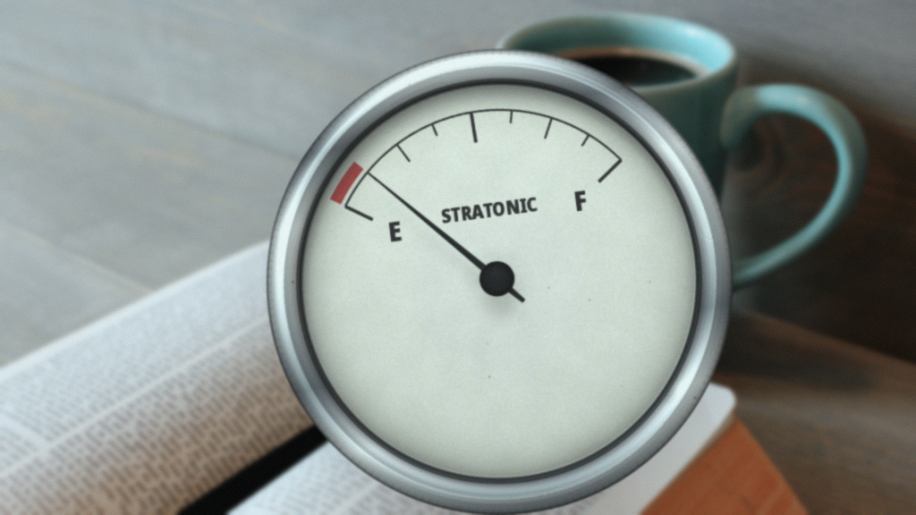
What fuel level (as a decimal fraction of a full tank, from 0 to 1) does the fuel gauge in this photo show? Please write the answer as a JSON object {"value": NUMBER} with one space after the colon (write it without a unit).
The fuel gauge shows {"value": 0.125}
